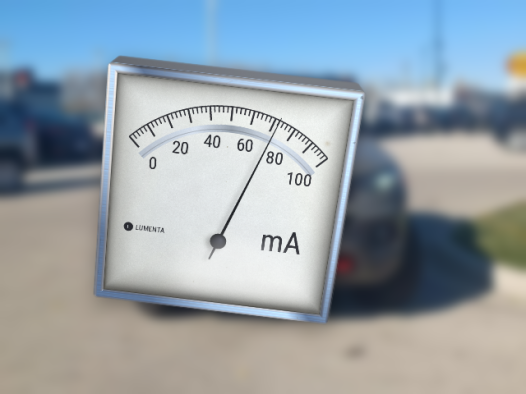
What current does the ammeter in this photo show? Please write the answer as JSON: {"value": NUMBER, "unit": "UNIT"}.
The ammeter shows {"value": 72, "unit": "mA"}
